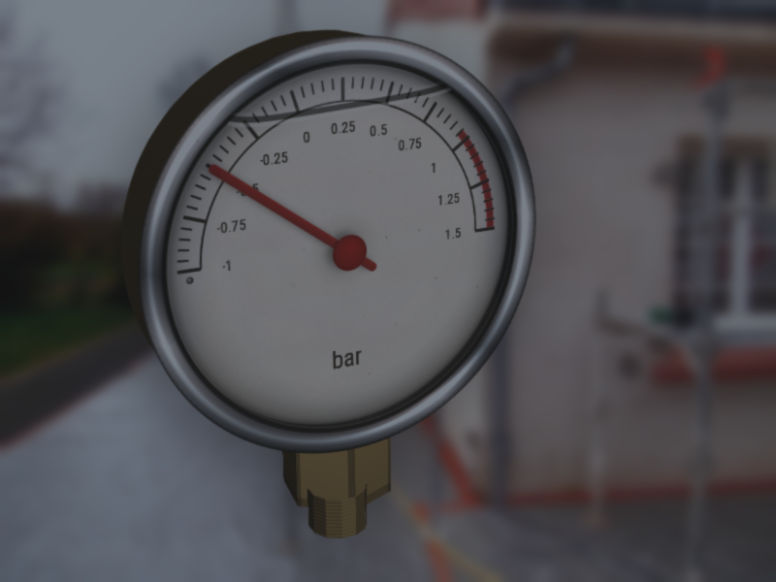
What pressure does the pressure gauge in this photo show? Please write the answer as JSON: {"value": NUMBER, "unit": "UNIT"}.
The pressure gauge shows {"value": -0.5, "unit": "bar"}
